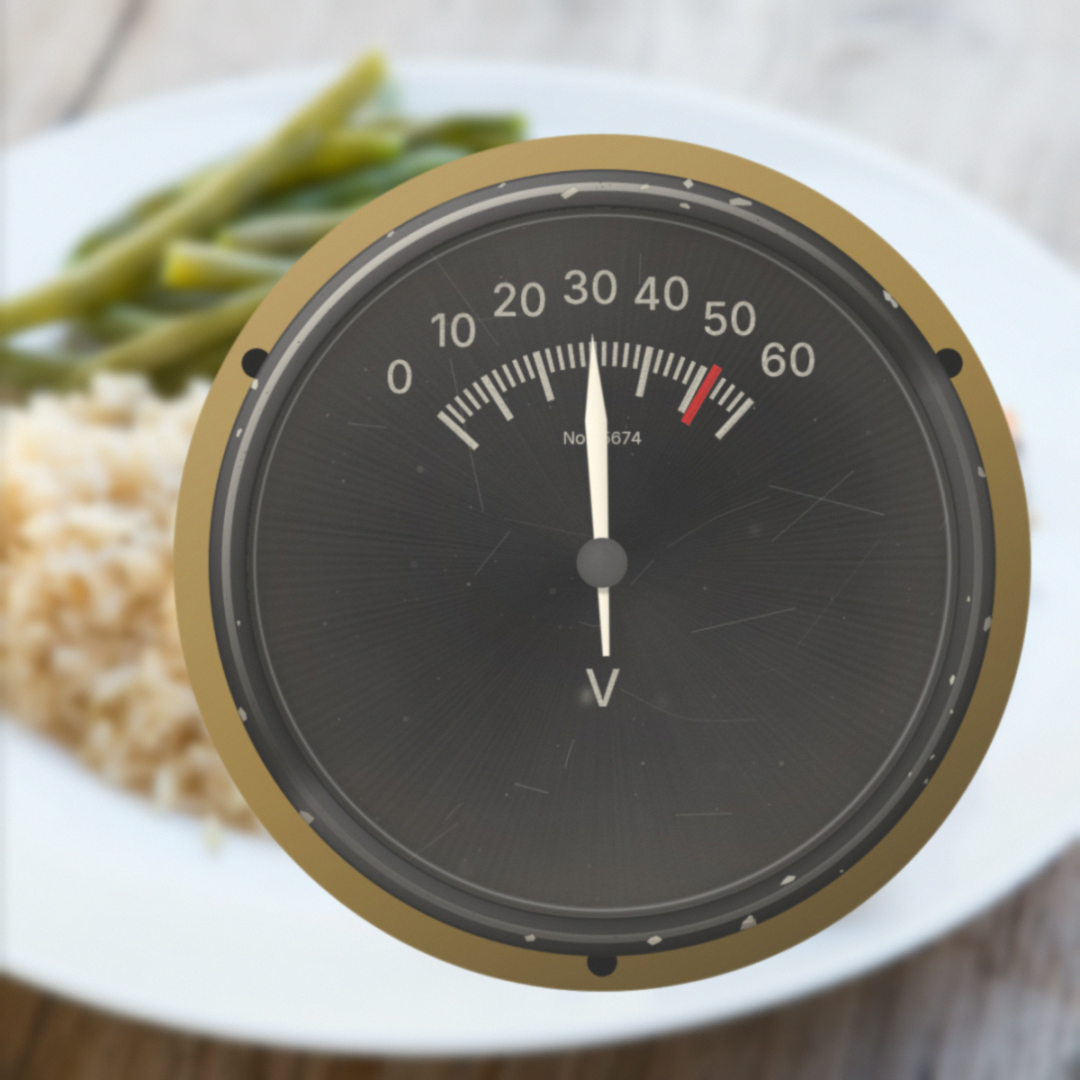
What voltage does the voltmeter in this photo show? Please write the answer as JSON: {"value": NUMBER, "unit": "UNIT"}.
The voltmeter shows {"value": 30, "unit": "V"}
